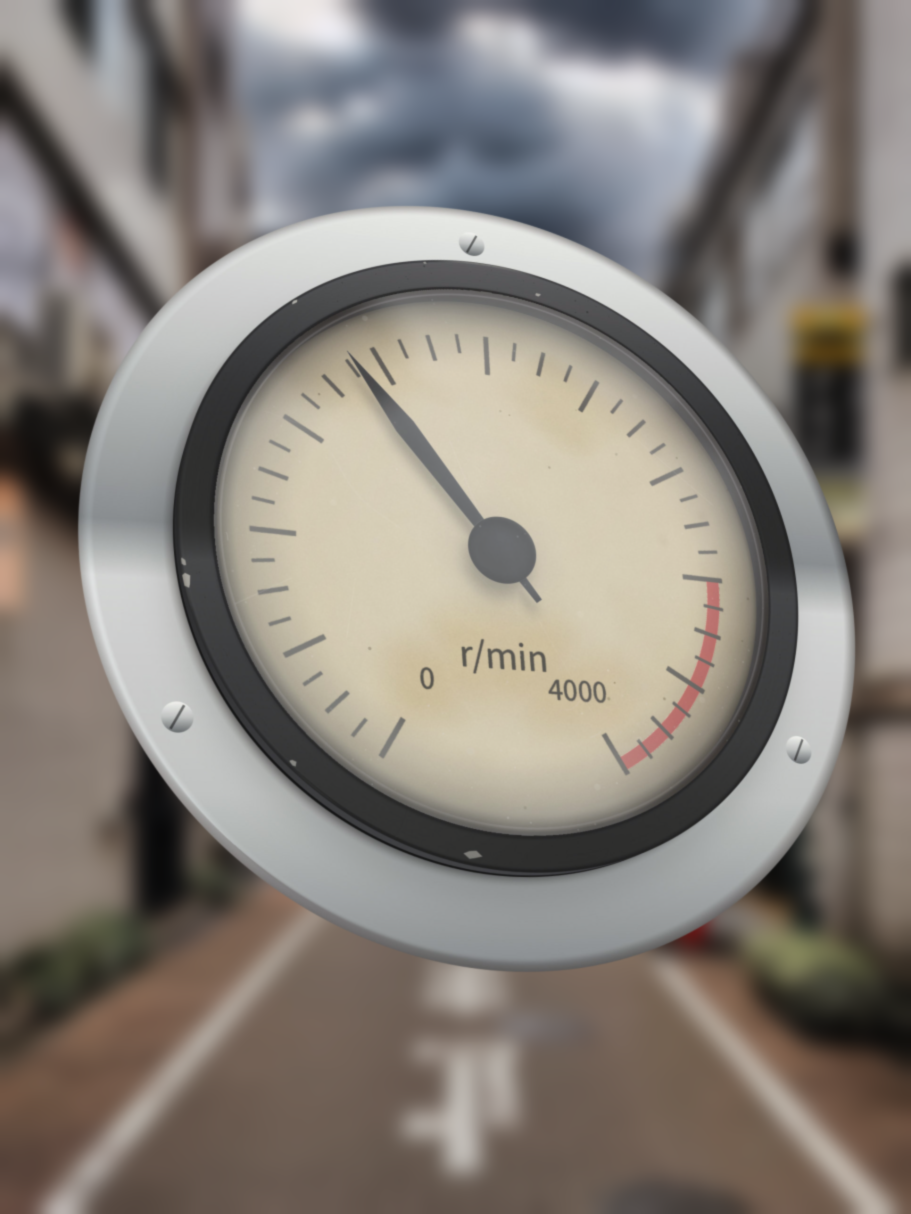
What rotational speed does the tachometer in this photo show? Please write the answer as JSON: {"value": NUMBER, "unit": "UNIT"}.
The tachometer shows {"value": 1500, "unit": "rpm"}
